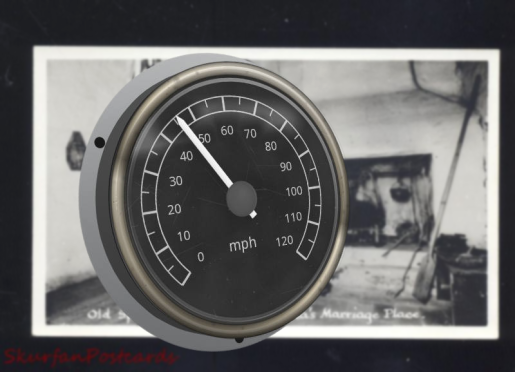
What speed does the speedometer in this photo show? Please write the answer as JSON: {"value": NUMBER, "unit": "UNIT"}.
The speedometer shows {"value": 45, "unit": "mph"}
